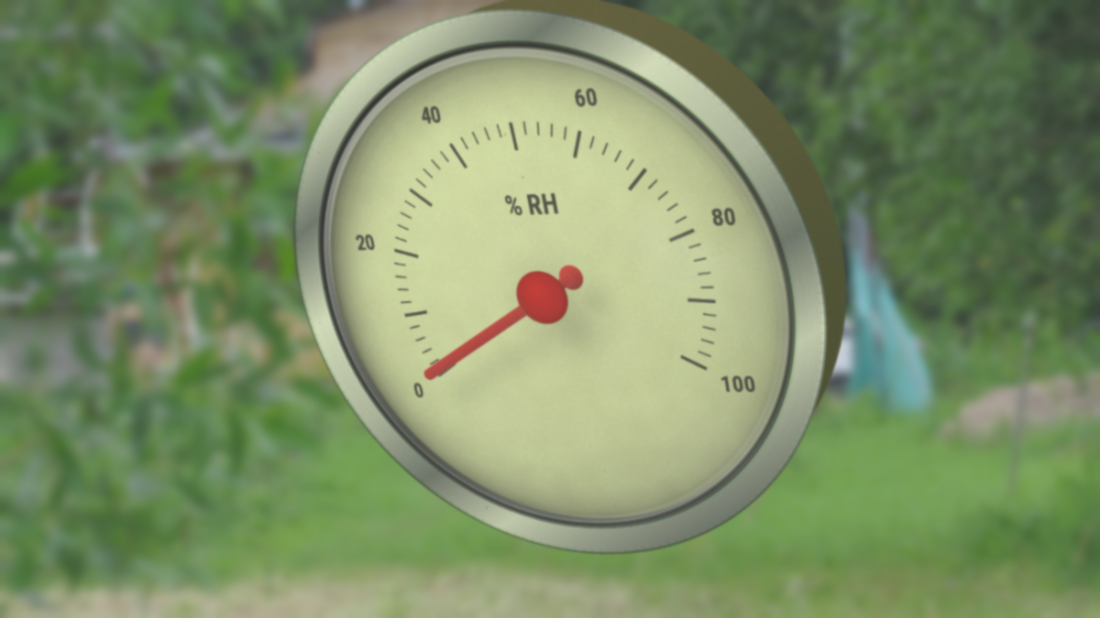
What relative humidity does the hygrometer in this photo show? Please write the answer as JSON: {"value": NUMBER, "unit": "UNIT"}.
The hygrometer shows {"value": 1, "unit": "%"}
